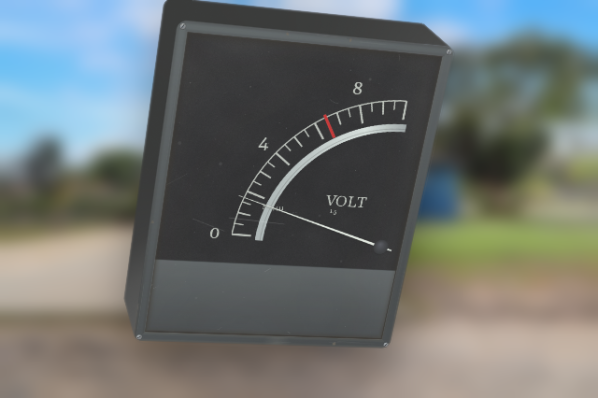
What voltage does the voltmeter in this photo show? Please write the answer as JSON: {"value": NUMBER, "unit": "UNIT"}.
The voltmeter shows {"value": 1.75, "unit": "V"}
